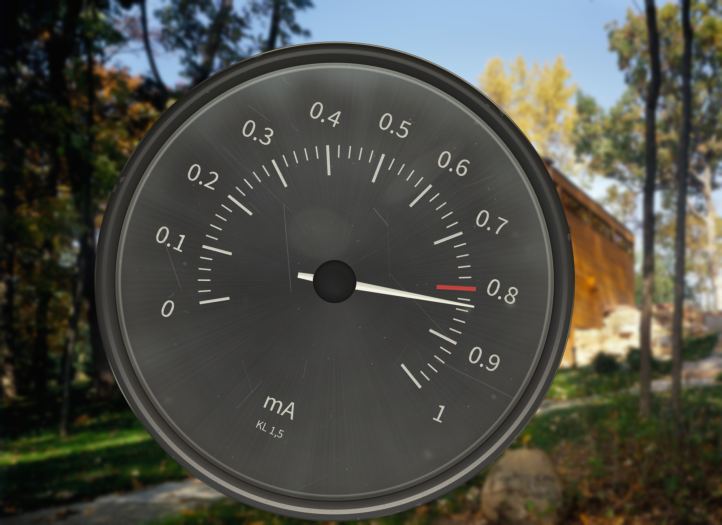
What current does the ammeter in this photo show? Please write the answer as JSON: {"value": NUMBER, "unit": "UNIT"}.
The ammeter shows {"value": 0.83, "unit": "mA"}
